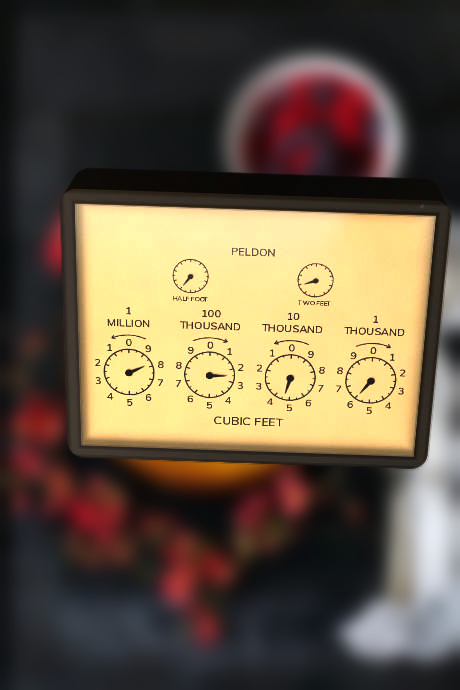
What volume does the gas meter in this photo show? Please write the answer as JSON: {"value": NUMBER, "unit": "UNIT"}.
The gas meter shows {"value": 824600, "unit": "ft³"}
